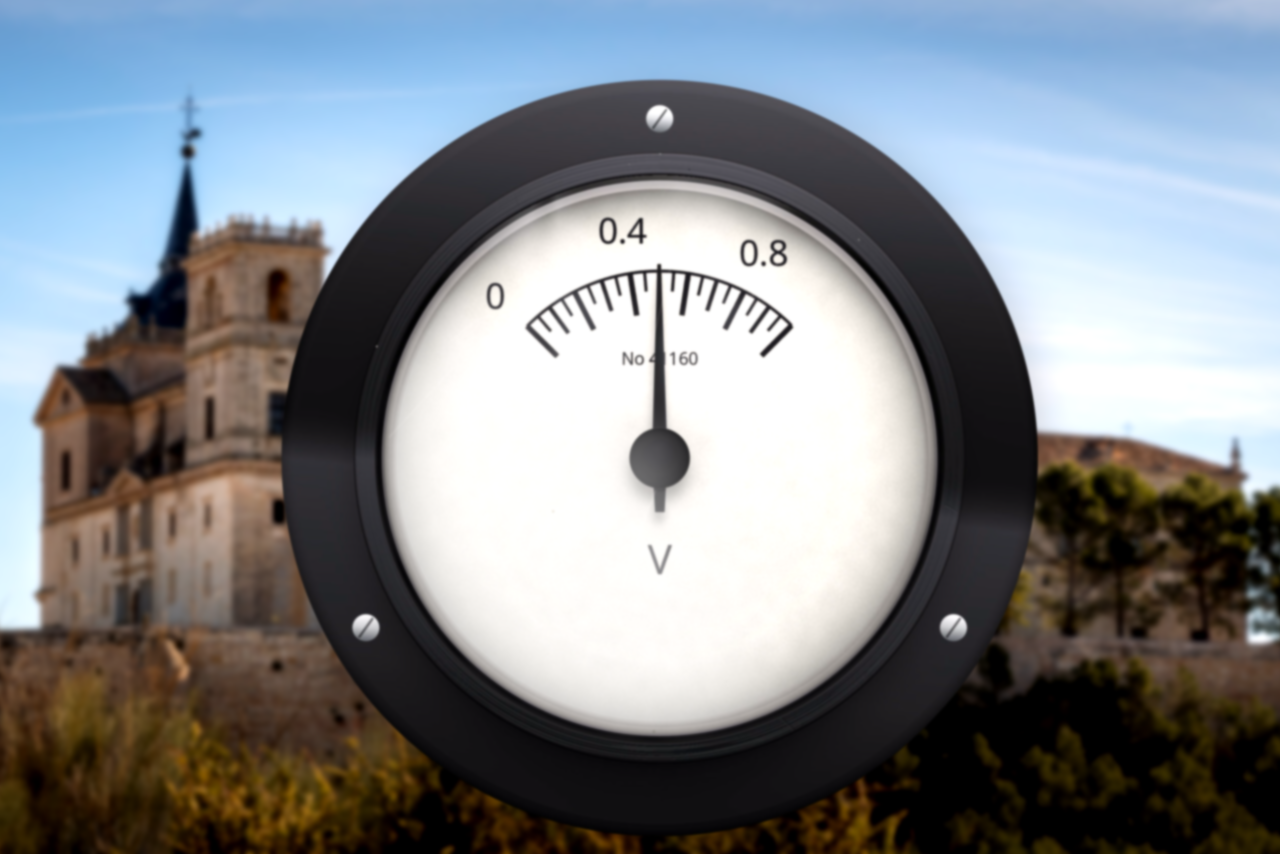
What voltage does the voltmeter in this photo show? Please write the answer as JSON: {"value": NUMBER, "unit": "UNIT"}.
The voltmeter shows {"value": 0.5, "unit": "V"}
